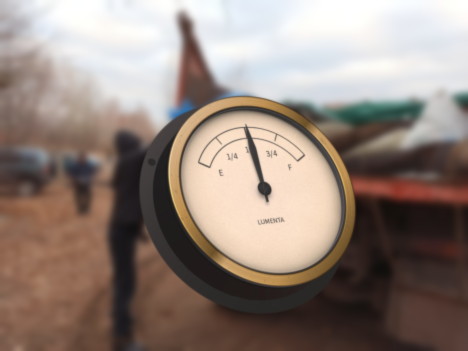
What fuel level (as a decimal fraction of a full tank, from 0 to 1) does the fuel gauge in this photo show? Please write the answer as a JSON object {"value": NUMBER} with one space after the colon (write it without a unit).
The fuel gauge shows {"value": 0.5}
